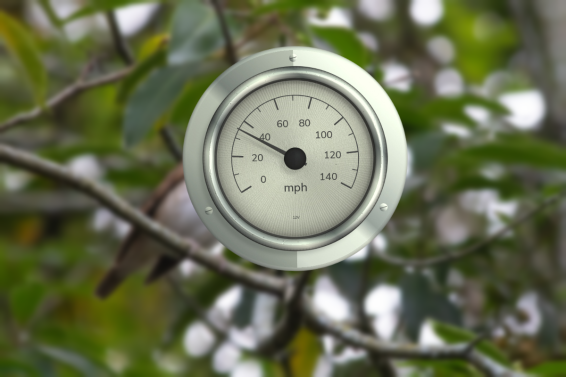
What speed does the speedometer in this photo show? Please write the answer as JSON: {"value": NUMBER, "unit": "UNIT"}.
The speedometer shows {"value": 35, "unit": "mph"}
